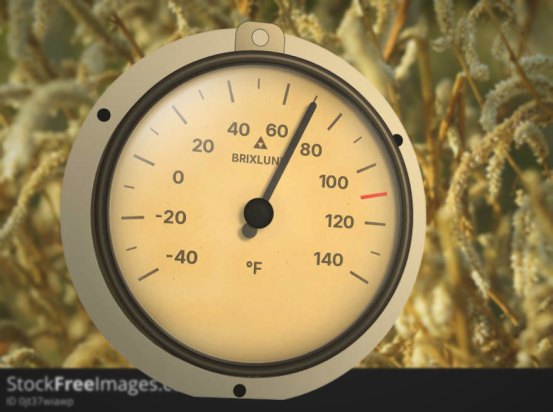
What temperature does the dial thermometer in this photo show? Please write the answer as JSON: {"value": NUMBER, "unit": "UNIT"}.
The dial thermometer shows {"value": 70, "unit": "°F"}
